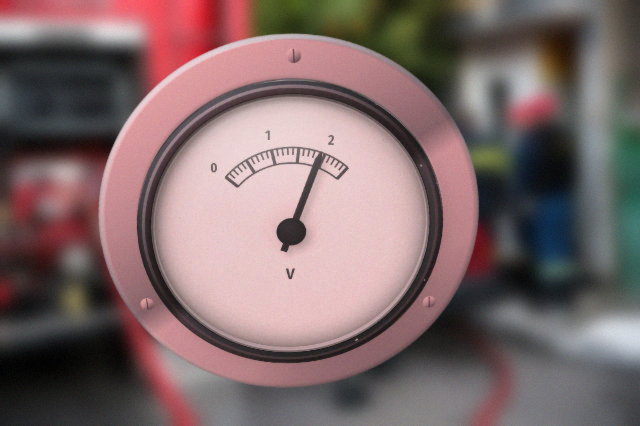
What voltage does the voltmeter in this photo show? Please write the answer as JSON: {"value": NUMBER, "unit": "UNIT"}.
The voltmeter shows {"value": 1.9, "unit": "V"}
